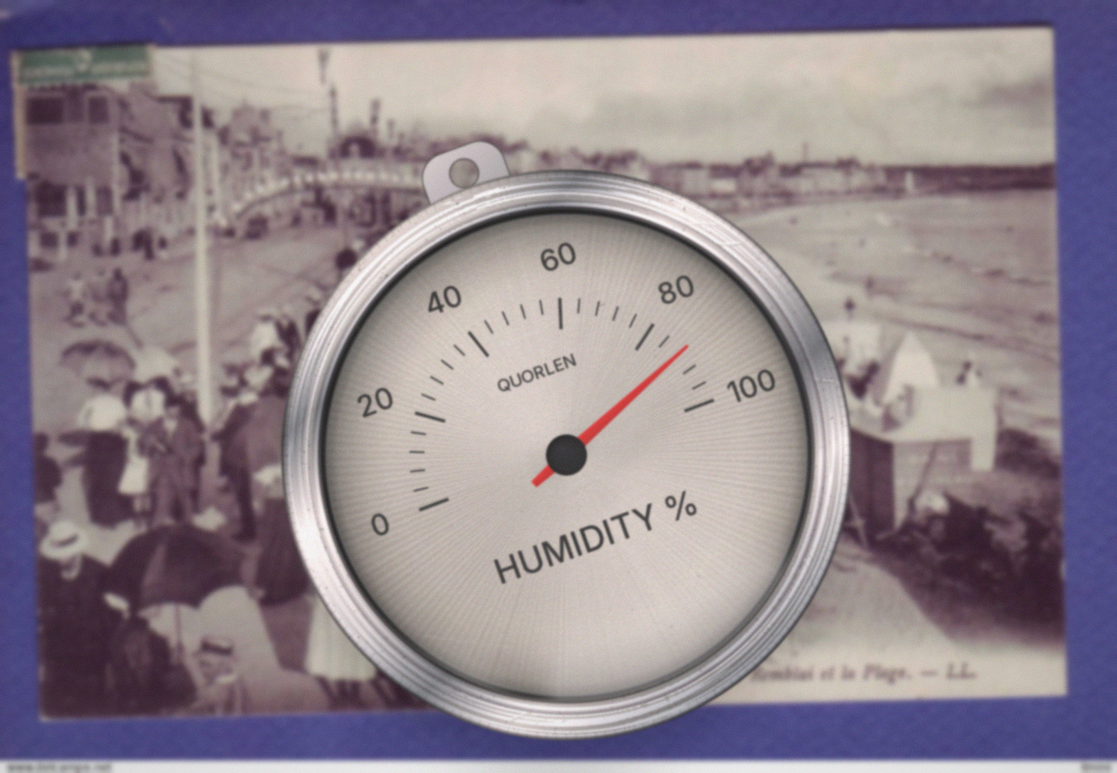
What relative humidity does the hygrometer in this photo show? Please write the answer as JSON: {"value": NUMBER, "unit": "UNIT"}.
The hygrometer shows {"value": 88, "unit": "%"}
